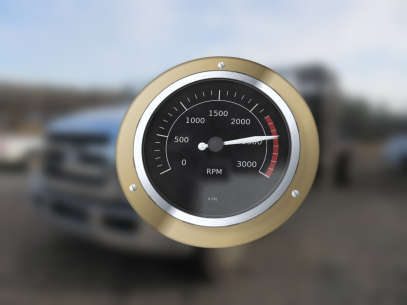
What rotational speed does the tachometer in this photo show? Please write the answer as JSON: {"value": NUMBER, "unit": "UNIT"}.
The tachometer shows {"value": 2500, "unit": "rpm"}
